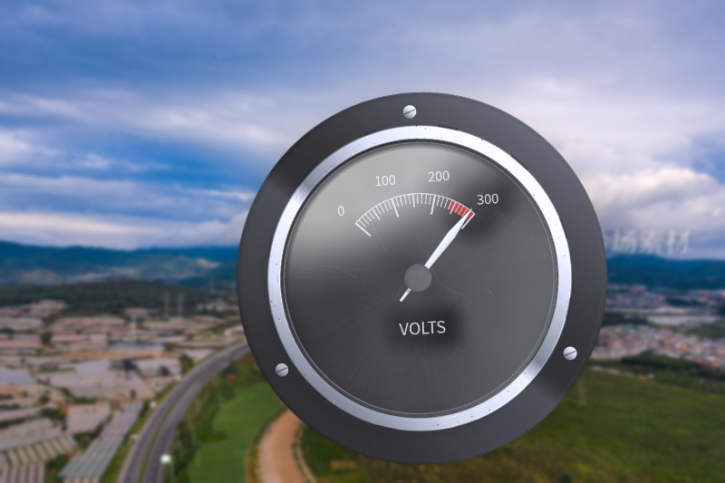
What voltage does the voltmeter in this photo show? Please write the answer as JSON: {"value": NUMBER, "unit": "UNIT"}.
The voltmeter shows {"value": 290, "unit": "V"}
